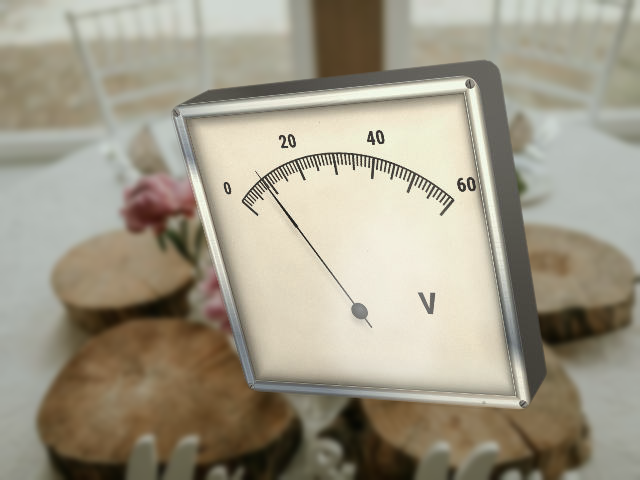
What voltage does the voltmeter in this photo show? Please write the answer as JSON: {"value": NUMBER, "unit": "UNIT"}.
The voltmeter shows {"value": 10, "unit": "V"}
